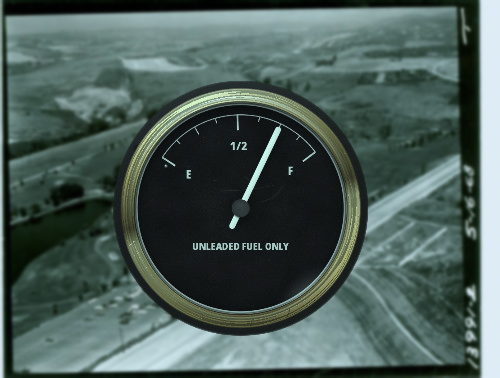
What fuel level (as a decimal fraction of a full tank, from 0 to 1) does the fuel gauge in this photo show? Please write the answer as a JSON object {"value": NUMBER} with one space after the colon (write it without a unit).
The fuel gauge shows {"value": 0.75}
